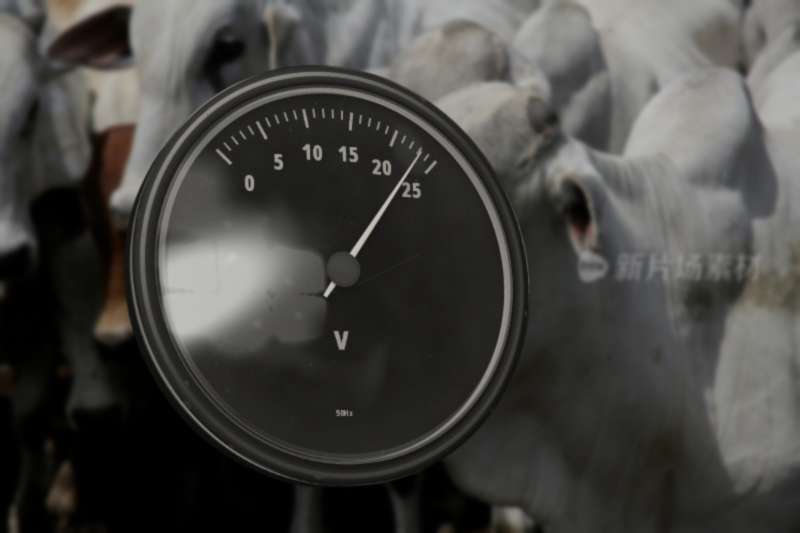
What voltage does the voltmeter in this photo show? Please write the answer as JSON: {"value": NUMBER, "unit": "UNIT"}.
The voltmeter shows {"value": 23, "unit": "V"}
